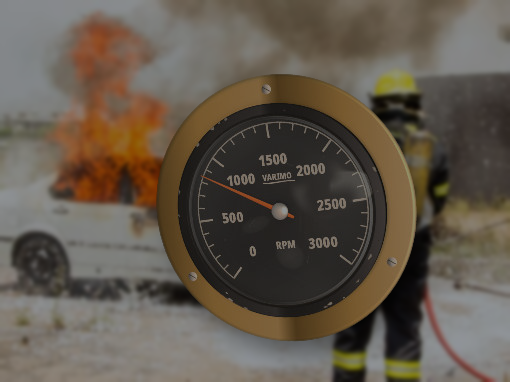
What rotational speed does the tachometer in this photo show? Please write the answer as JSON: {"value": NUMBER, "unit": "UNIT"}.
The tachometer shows {"value": 850, "unit": "rpm"}
